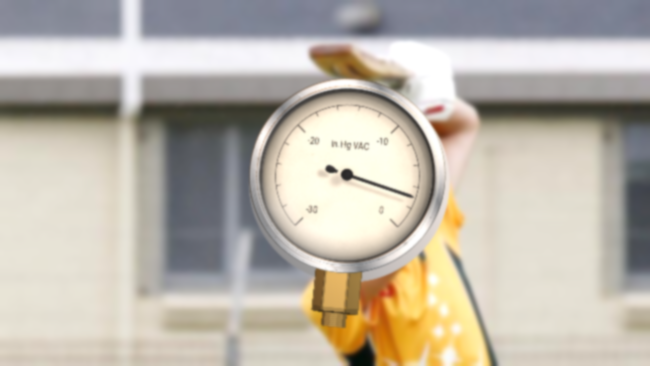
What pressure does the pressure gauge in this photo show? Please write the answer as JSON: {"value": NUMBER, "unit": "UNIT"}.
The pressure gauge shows {"value": -3, "unit": "inHg"}
